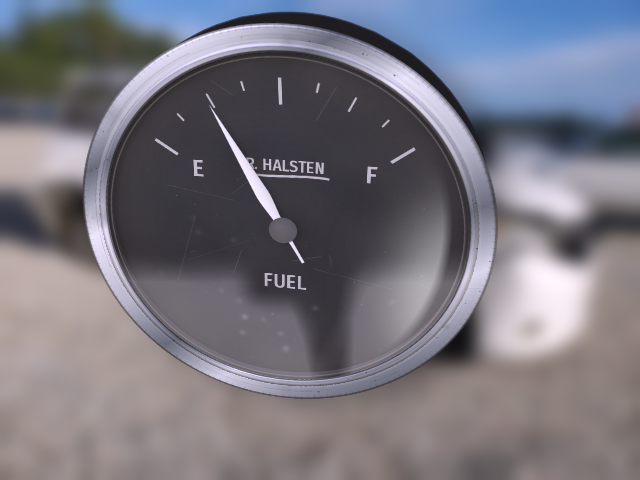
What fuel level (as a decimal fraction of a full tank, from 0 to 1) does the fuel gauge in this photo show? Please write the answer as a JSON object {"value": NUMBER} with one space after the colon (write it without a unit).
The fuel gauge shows {"value": 0.25}
